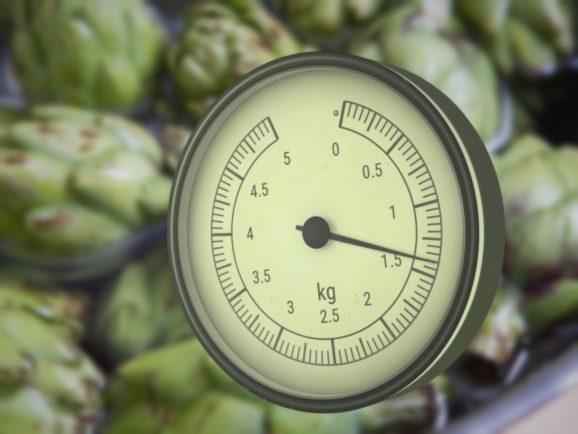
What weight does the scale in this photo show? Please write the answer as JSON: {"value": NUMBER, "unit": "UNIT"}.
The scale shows {"value": 1.4, "unit": "kg"}
